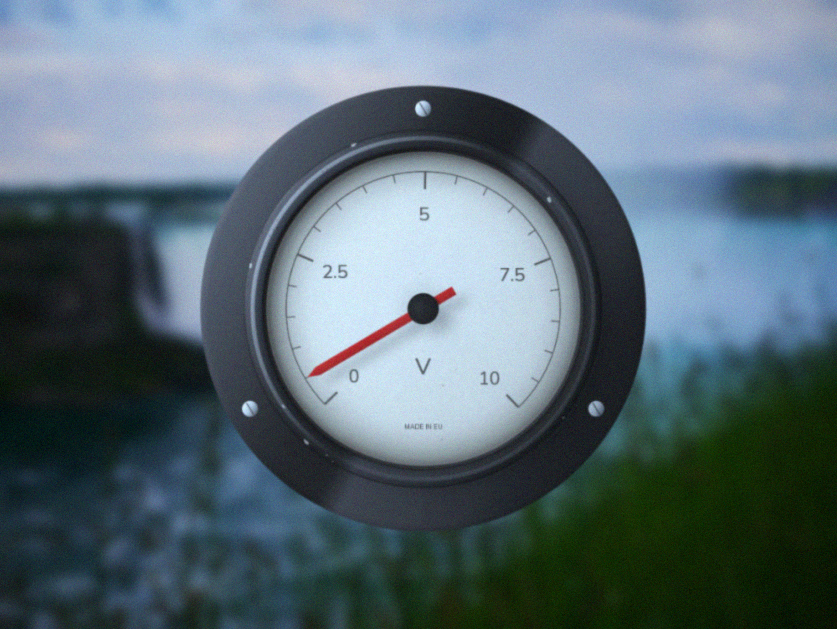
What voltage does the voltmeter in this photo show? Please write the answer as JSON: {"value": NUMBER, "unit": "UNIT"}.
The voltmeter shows {"value": 0.5, "unit": "V"}
